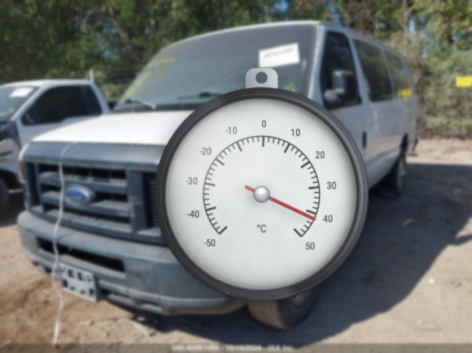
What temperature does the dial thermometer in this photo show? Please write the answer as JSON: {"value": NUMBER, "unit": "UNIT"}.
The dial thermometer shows {"value": 42, "unit": "°C"}
